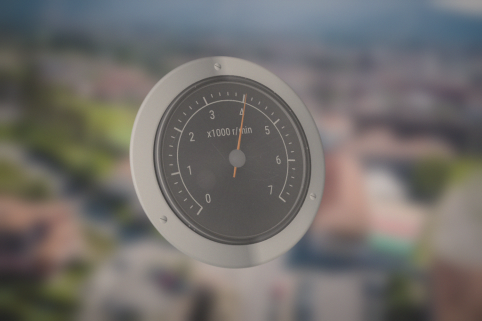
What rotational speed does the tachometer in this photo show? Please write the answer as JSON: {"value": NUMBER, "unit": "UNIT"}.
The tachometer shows {"value": 4000, "unit": "rpm"}
